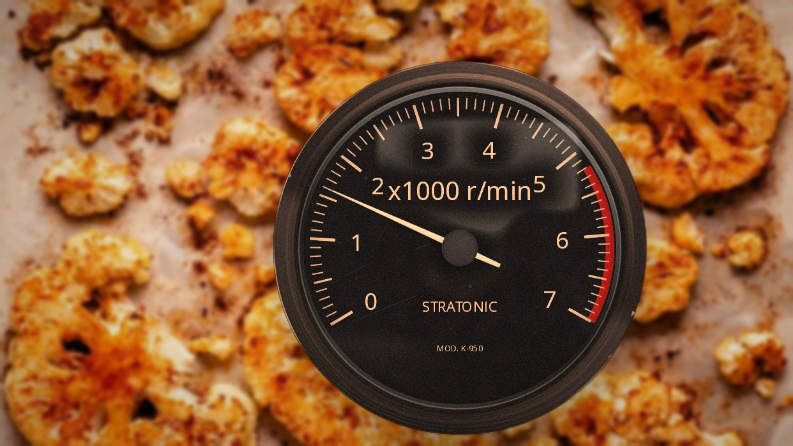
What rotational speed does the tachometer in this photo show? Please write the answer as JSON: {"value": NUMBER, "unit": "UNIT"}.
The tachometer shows {"value": 1600, "unit": "rpm"}
